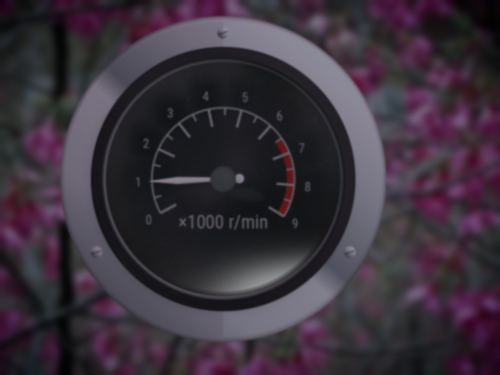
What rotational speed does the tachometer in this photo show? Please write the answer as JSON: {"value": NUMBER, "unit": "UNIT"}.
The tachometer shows {"value": 1000, "unit": "rpm"}
